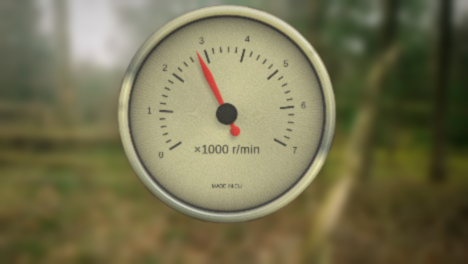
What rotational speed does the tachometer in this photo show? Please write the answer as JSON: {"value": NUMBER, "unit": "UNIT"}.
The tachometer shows {"value": 2800, "unit": "rpm"}
